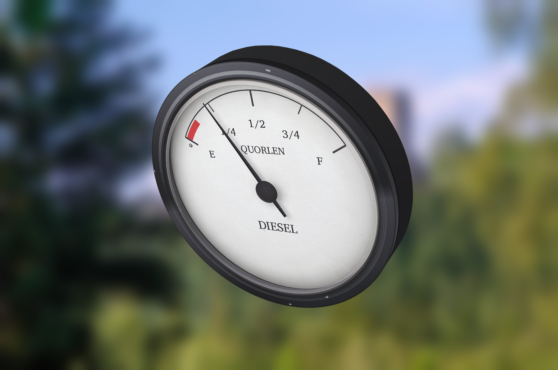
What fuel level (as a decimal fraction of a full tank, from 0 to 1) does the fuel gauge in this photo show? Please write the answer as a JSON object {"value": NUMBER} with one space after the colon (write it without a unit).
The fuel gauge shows {"value": 0.25}
